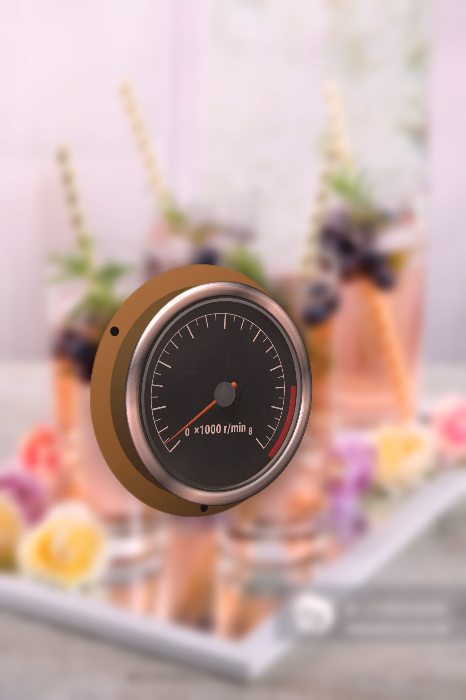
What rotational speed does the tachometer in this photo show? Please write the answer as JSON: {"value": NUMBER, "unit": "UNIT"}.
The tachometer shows {"value": 250, "unit": "rpm"}
